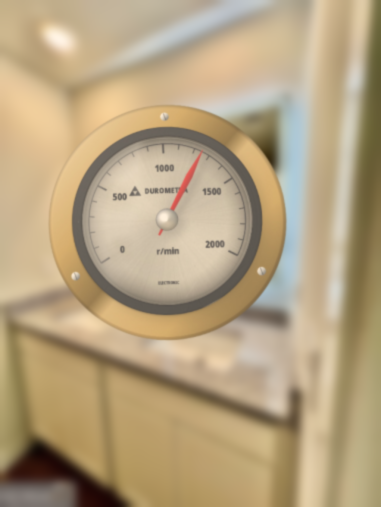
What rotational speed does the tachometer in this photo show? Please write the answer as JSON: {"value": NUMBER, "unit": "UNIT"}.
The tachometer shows {"value": 1250, "unit": "rpm"}
